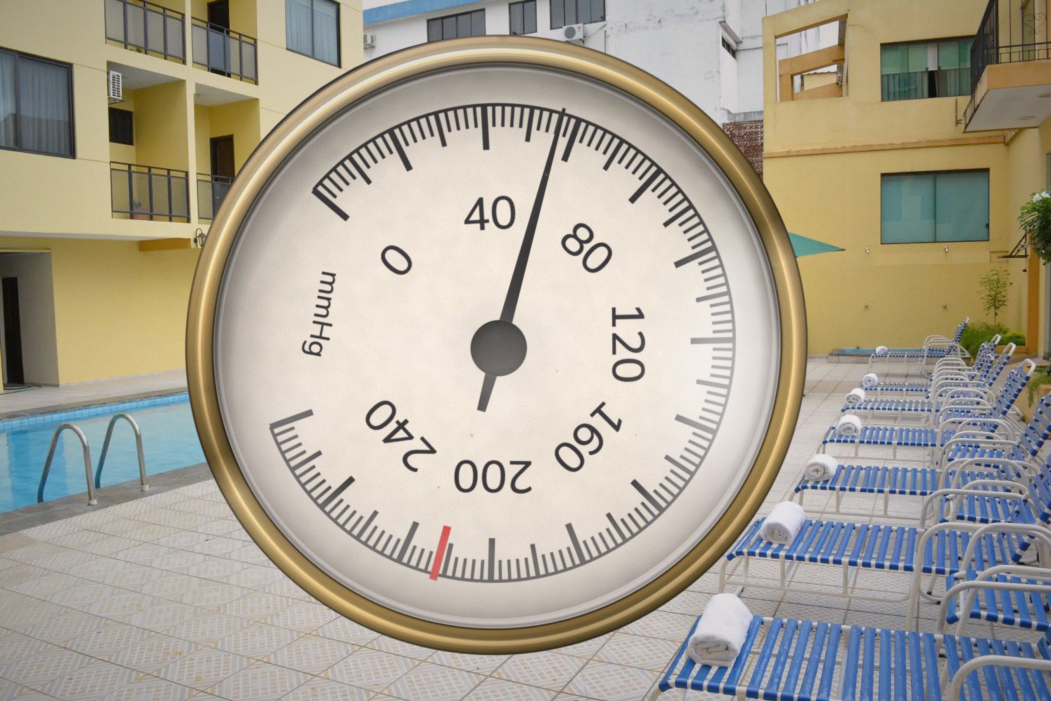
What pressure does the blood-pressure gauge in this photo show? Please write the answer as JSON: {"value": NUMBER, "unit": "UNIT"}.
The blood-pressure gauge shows {"value": 56, "unit": "mmHg"}
